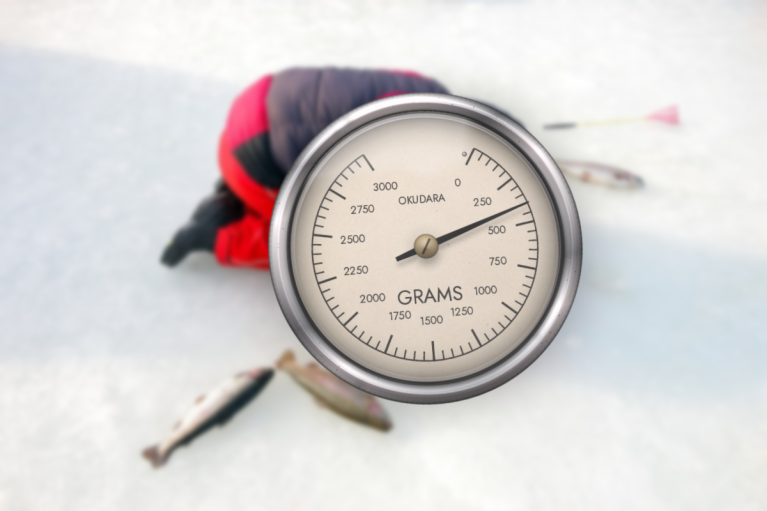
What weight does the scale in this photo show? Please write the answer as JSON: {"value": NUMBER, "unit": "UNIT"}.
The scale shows {"value": 400, "unit": "g"}
